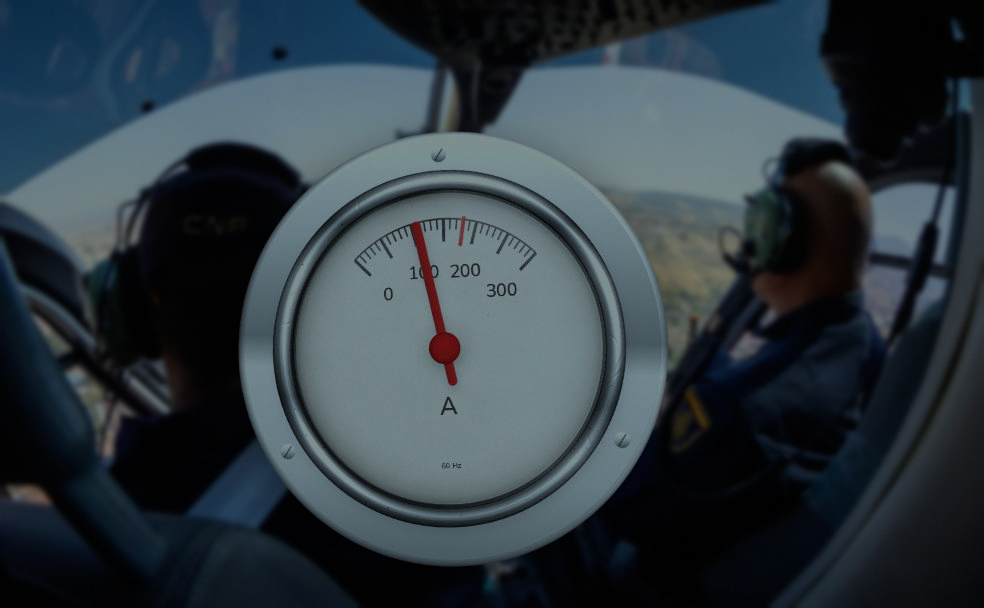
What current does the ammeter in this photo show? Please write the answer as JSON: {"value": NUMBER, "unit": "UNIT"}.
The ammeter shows {"value": 110, "unit": "A"}
